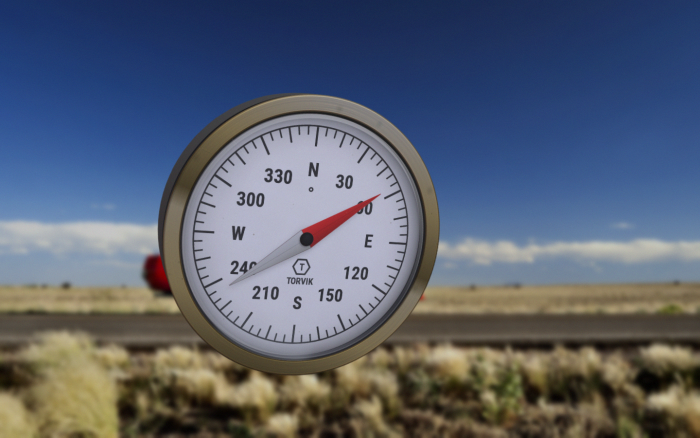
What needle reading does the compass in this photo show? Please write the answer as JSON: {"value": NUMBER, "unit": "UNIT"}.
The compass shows {"value": 55, "unit": "°"}
